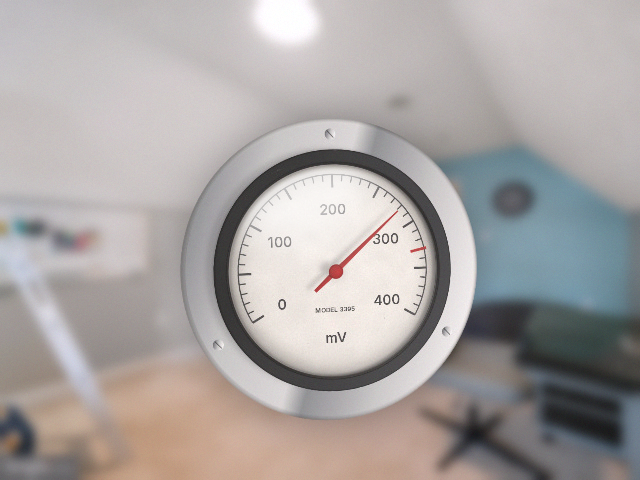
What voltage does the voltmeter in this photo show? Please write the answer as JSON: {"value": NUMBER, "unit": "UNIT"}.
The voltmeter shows {"value": 280, "unit": "mV"}
